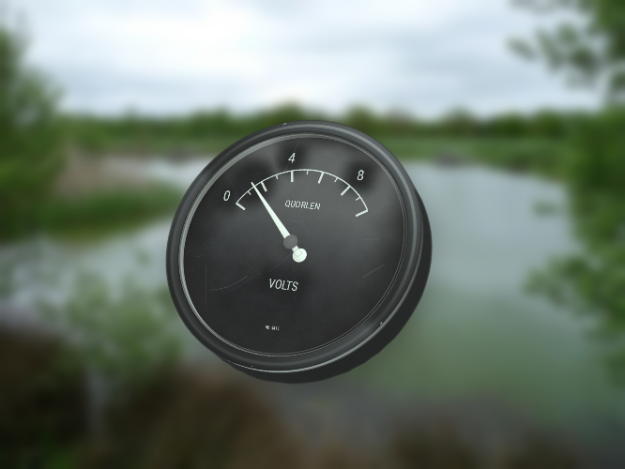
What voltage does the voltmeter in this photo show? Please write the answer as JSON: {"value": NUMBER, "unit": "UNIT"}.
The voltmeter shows {"value": 1.5, "unit": "V"}
